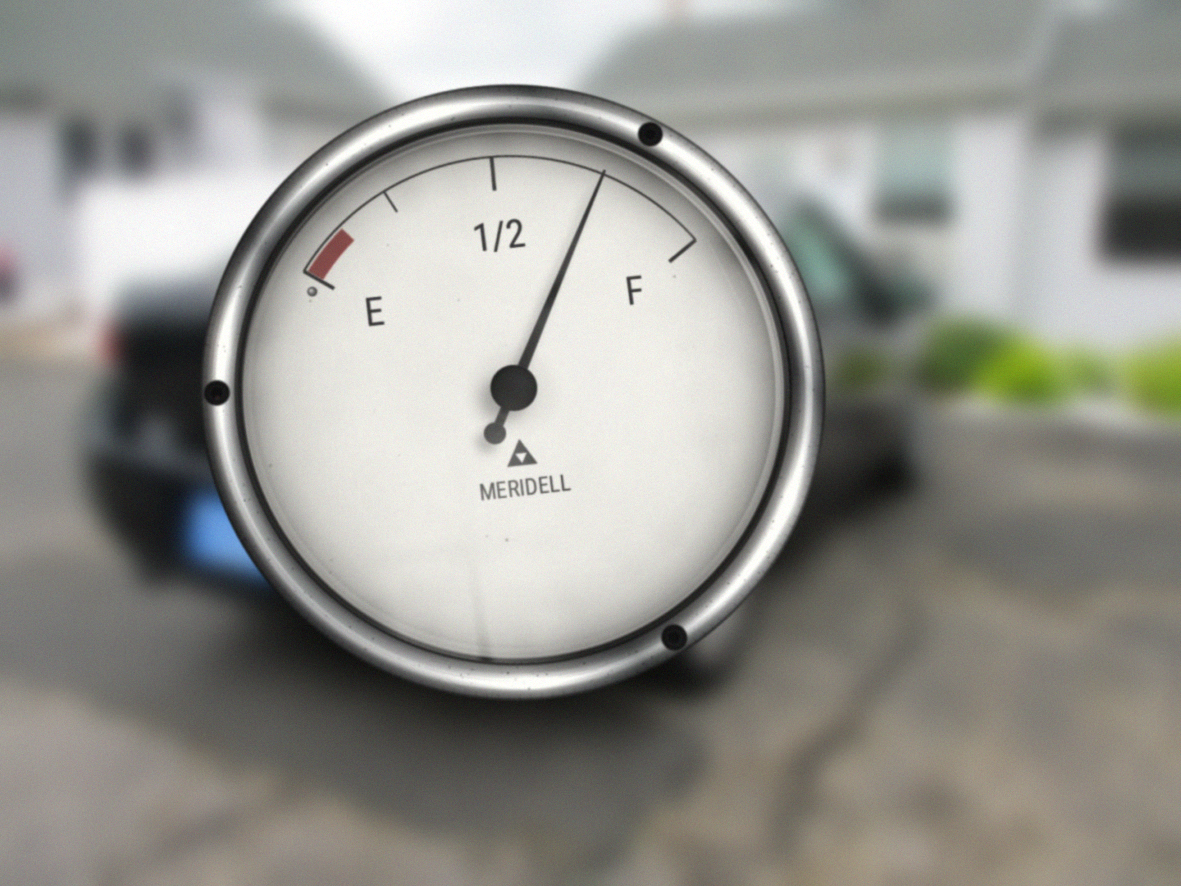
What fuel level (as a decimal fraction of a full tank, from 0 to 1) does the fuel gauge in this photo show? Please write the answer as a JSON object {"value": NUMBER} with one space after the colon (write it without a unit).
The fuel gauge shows {"value": 0.75}
